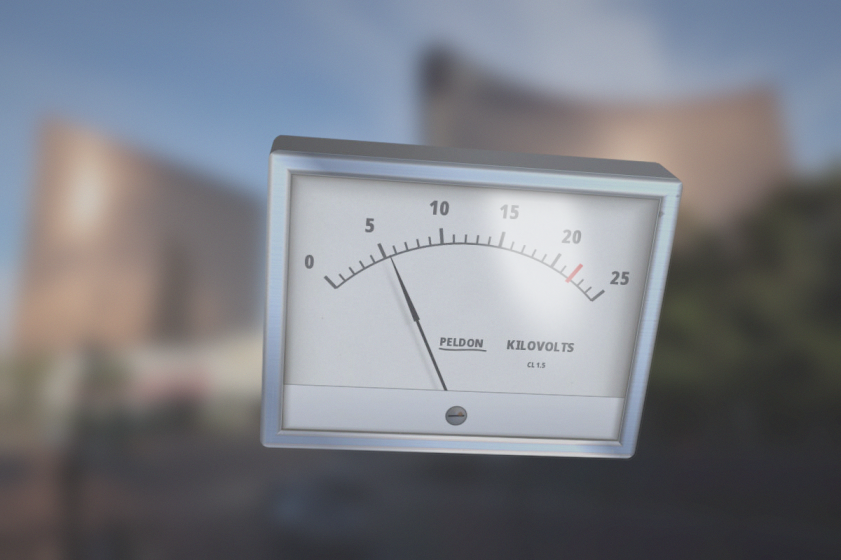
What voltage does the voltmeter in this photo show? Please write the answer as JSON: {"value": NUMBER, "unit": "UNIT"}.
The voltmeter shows {"value": 5.5, "unit": "kV"}
